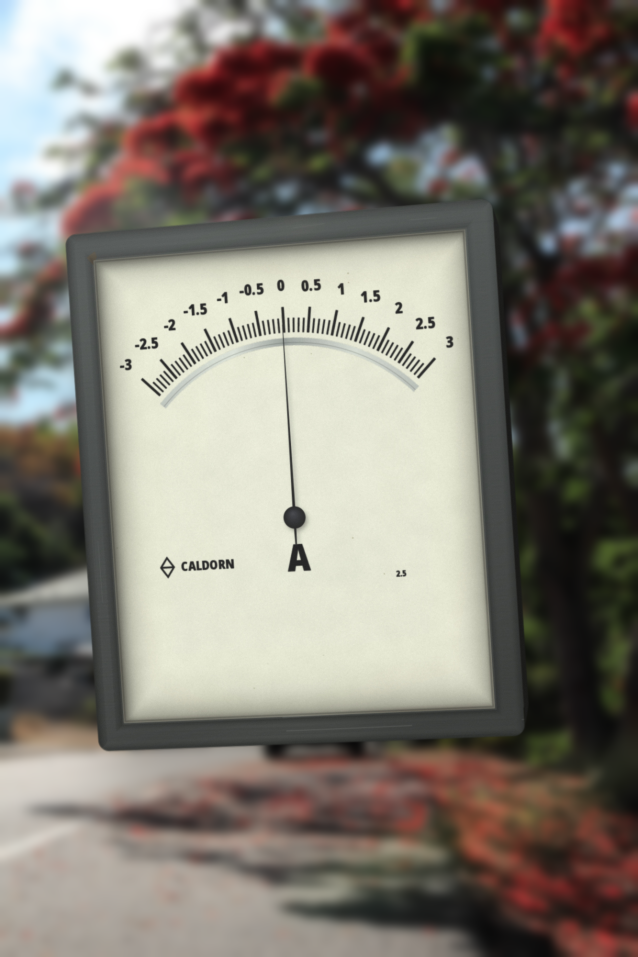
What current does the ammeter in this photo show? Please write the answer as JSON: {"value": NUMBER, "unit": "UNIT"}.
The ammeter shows {"value": 0, "unit": "A"}
